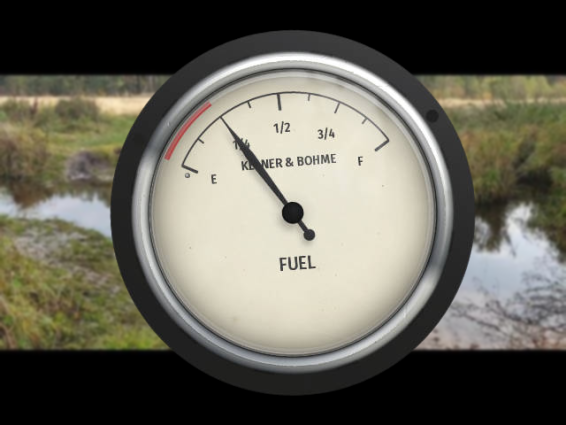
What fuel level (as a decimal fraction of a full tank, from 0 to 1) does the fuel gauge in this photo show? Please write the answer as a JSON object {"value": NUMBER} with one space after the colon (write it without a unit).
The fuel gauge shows {"value": 0.25}
